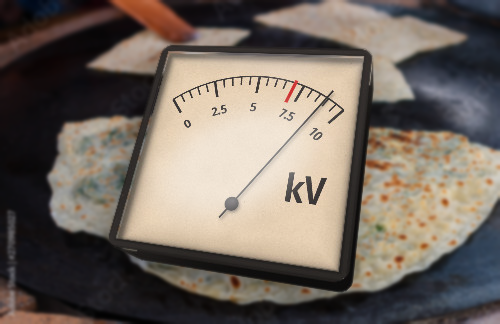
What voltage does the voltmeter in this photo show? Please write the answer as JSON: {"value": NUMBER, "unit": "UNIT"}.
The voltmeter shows {"value": 9, "unit": "kV"}
